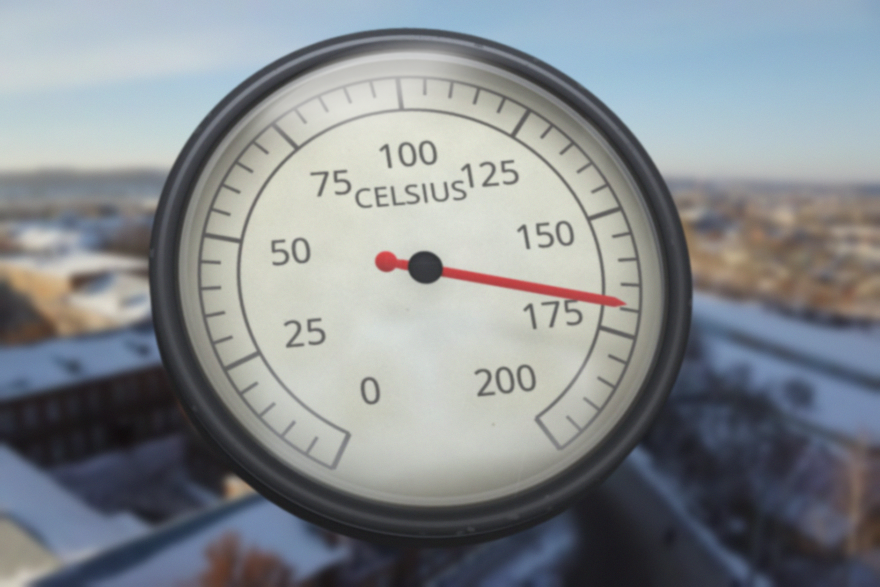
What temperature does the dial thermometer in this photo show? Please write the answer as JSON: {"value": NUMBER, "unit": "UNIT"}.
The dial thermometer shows {"value": 170, "unit": "°C"}
